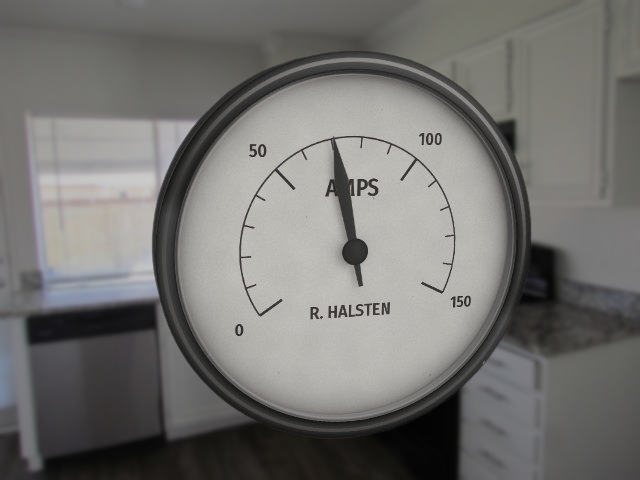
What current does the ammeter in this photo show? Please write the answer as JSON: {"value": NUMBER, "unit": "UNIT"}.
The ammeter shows {"value": 70, "unit": "A"}
